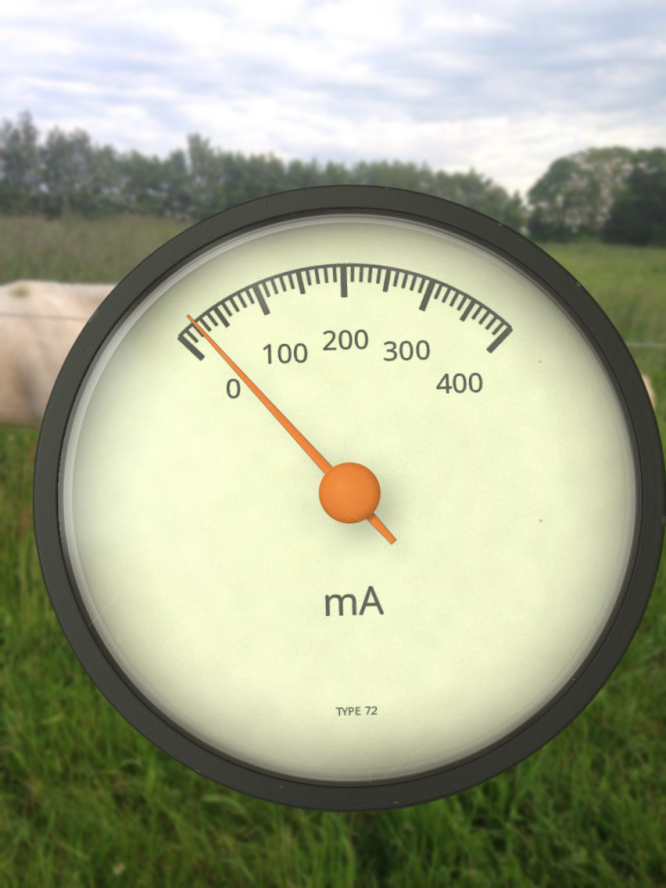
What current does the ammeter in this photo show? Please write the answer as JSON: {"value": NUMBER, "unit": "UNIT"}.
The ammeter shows {"value": 20, "unit": "mA"}
